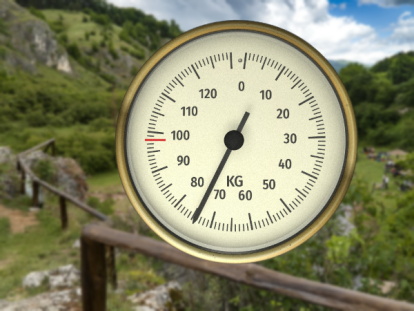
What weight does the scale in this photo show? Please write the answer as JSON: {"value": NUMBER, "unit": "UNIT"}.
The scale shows {"value": 74, "unit": "kg"}
